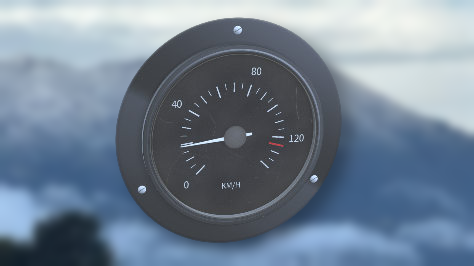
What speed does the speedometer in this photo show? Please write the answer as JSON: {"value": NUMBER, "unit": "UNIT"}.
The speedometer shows {"value": 20, "unit": "km/h"}
